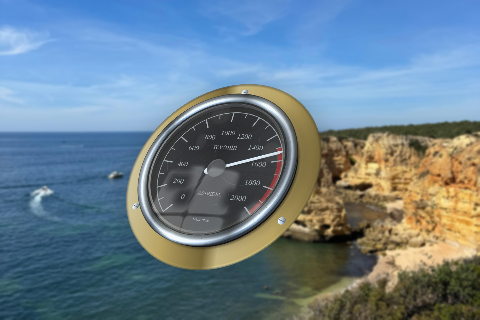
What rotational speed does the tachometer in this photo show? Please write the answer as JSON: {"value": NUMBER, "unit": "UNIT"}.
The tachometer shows {"value": 1550, "unit": "rpm"}
